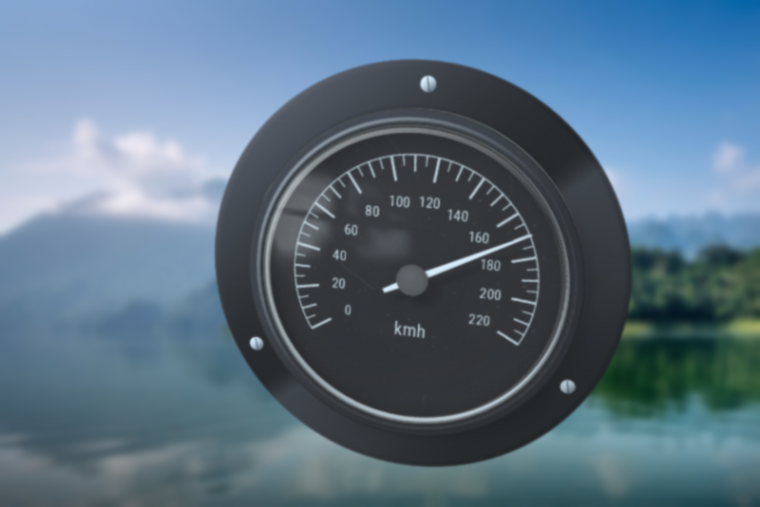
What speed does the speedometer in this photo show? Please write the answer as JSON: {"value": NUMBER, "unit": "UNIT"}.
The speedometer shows {"value": 170, "unit": "km/h"}
